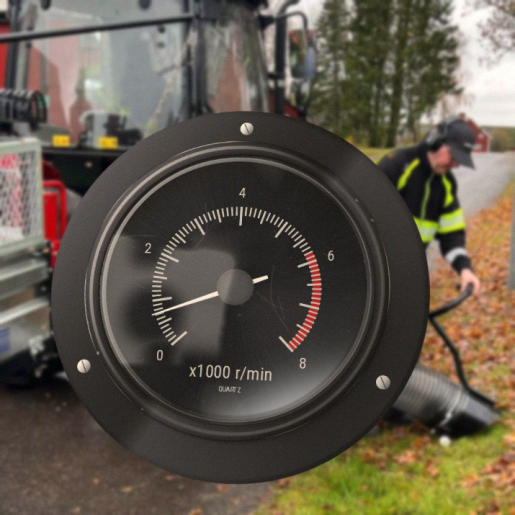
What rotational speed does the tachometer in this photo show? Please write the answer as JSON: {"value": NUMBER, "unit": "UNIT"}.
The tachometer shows {"value": 700, "unit": "rpm"}
